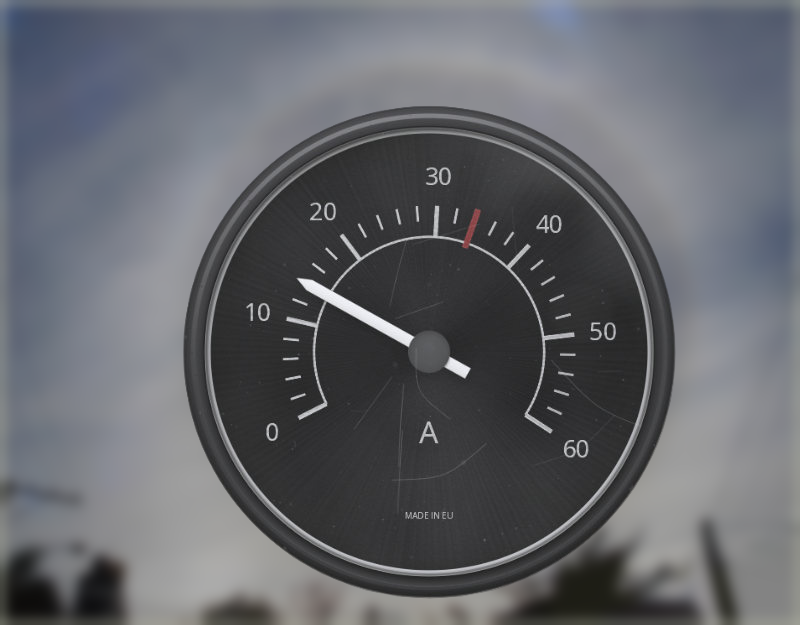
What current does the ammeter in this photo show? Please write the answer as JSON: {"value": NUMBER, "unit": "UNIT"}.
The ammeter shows {"value": 14, "unit": "A"}
